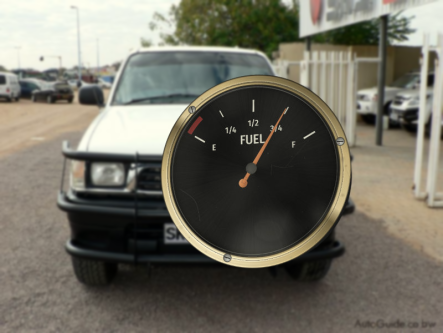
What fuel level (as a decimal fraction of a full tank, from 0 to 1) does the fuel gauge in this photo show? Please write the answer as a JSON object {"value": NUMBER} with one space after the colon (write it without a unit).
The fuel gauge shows {"value": 0.75}
